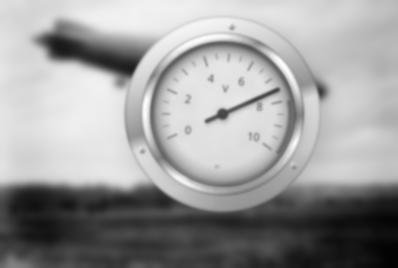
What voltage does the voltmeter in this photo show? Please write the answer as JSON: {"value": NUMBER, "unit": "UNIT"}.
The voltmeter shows {"value": 7.5, "unit": "V"}
